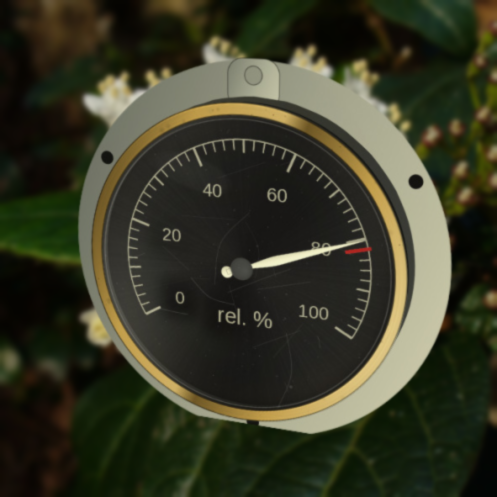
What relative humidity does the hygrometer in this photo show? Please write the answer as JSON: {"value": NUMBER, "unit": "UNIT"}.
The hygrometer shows {"value": 80, "unit": "%"}
